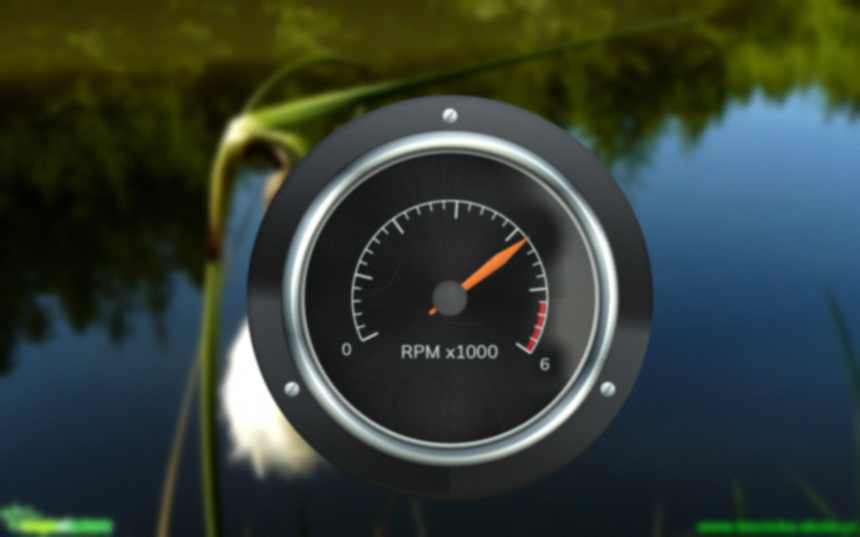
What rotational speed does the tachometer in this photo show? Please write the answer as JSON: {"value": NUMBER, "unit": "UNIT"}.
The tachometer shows {"value": 4200, "unit": "rpm"}
